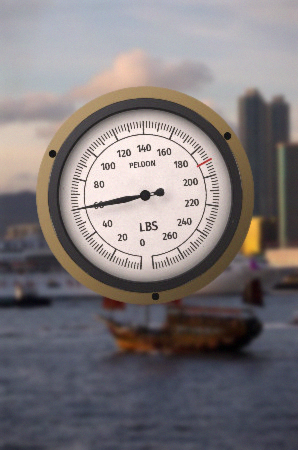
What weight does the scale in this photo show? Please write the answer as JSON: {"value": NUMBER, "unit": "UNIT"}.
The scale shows {"value": 60, "unit": "lb"}
